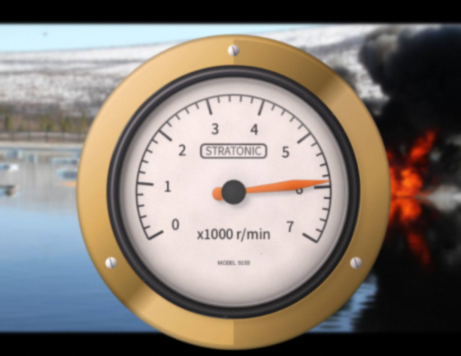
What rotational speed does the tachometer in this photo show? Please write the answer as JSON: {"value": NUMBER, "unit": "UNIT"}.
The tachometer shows {"value": 5900, "unit": "rpm"}
